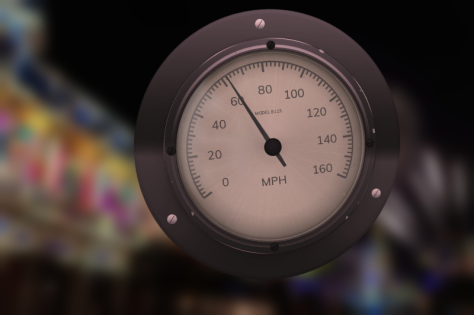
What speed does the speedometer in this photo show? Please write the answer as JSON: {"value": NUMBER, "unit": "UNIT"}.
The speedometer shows {"value": 62, "unit": "mph"}
